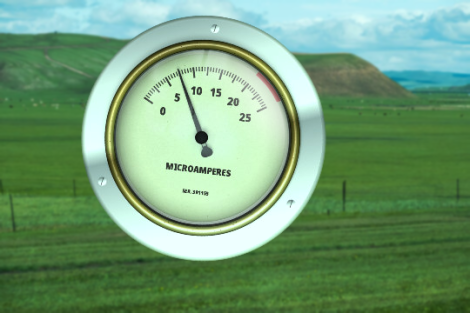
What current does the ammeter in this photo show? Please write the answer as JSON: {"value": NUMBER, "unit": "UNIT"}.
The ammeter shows {"value": 7.5, "unit": "µA"}
